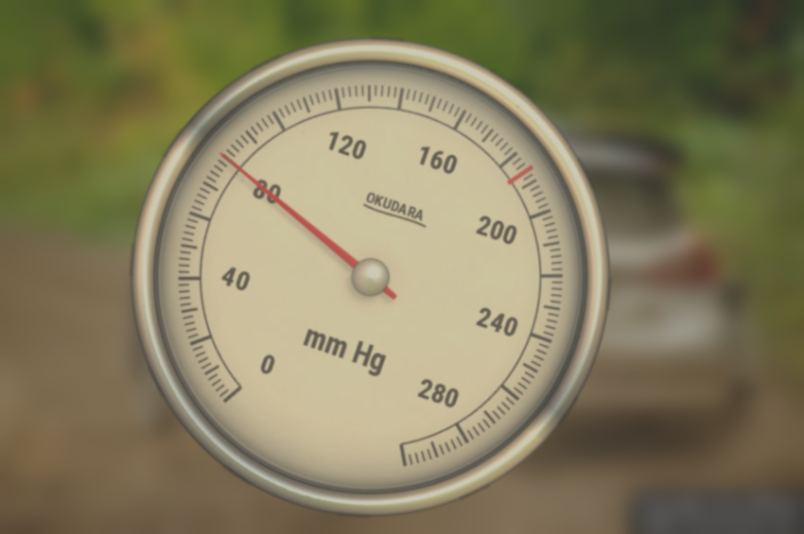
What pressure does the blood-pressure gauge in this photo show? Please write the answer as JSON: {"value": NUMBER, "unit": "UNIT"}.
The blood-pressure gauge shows {"value": 80, "unit": "mmHg"}
